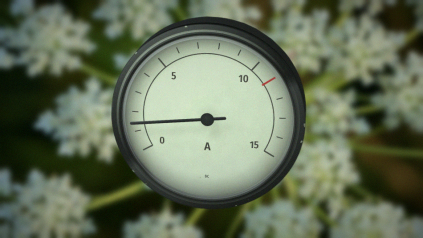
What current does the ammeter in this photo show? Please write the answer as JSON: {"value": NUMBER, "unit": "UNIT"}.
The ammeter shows {"value": 1.5, "unit": "A"}
